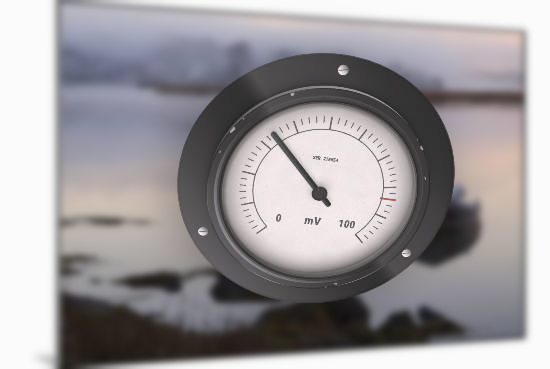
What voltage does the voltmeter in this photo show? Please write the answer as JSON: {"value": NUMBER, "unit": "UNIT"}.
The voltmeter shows {"value": 34, "unit": "mV"}
